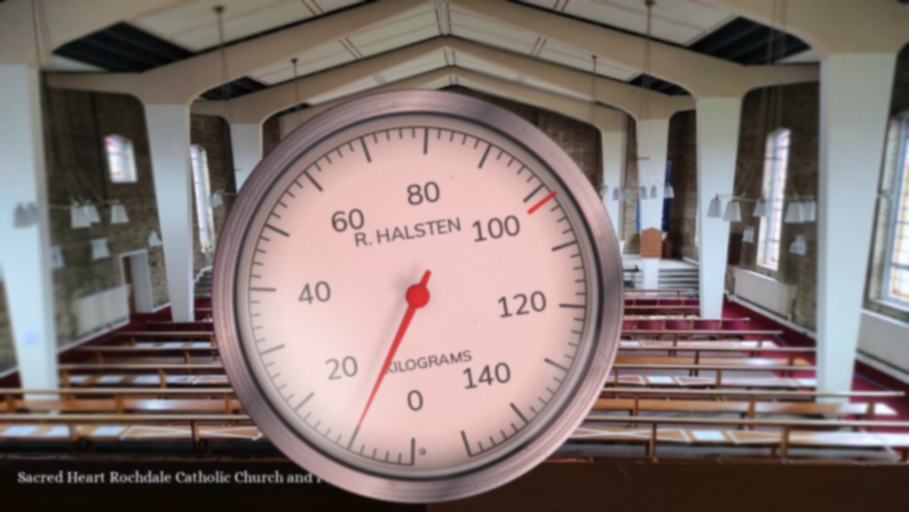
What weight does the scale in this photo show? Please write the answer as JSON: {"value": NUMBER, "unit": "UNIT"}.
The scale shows {"value": 10, "unit": "kg"}
